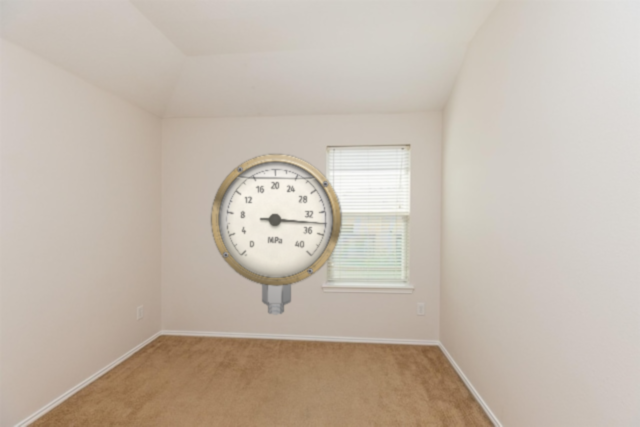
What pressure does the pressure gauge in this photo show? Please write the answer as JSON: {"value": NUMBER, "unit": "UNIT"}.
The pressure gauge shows {"value": 34, "unit": "MPa"}
